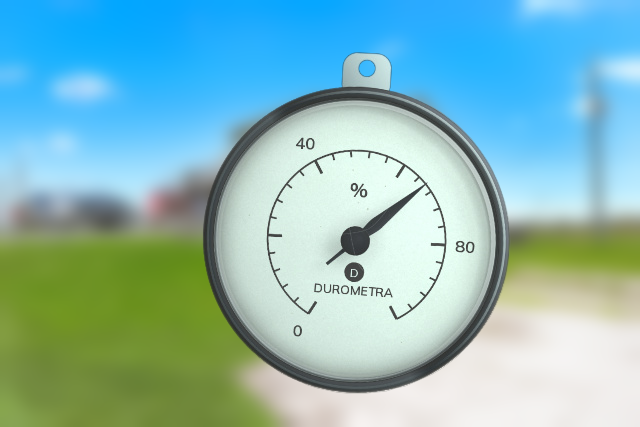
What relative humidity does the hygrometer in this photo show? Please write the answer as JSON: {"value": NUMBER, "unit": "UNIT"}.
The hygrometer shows {"value": 66, "unit": "%"}
